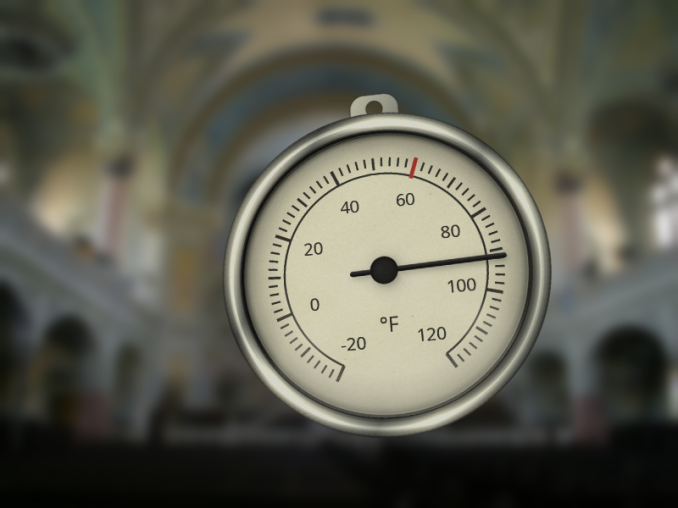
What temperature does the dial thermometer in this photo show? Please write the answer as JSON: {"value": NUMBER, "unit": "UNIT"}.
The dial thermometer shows {"value": 92, "unit": "°F"}
